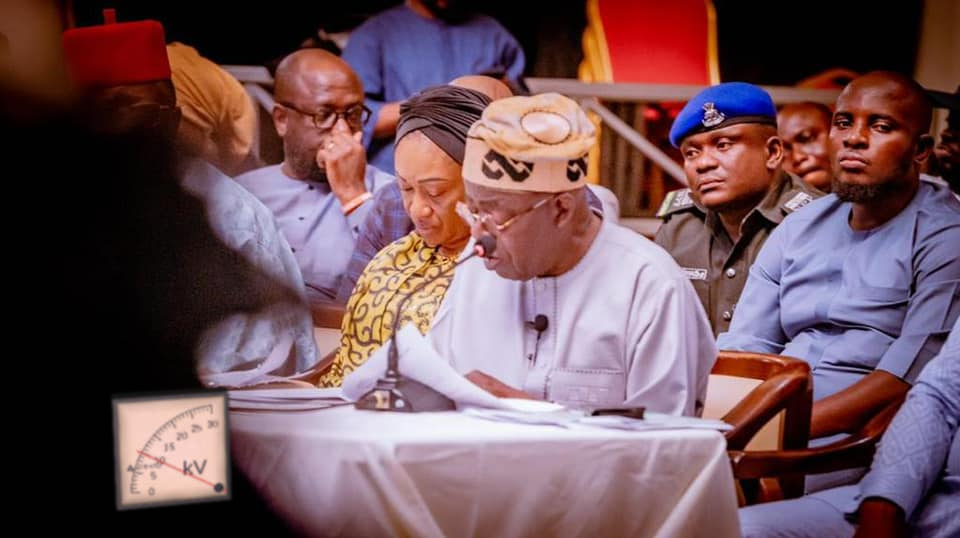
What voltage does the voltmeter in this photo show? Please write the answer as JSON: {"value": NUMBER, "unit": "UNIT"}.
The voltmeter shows {"value": 10, "unit": "kV"}
